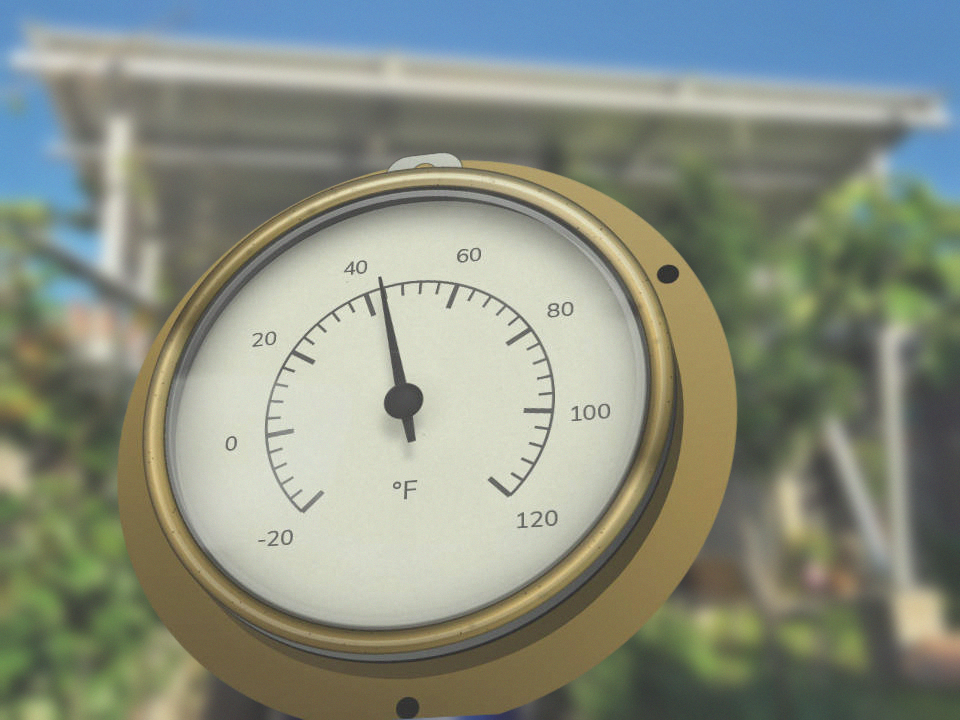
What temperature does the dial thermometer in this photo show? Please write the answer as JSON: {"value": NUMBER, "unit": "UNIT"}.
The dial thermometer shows {"value": 44, "unit": "°F"}
